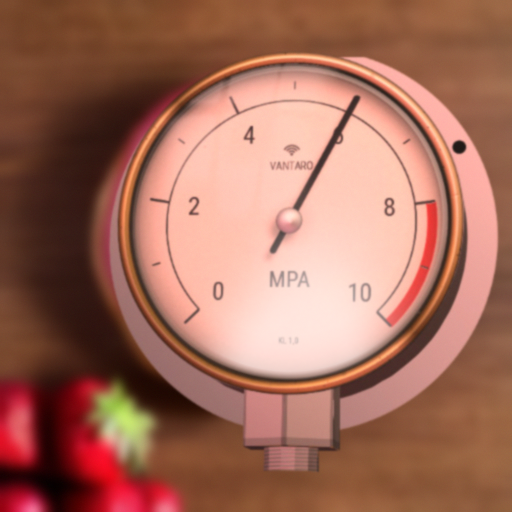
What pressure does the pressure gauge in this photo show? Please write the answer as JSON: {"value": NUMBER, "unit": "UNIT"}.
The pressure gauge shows {"value": 6, "unit": "MPa"}
